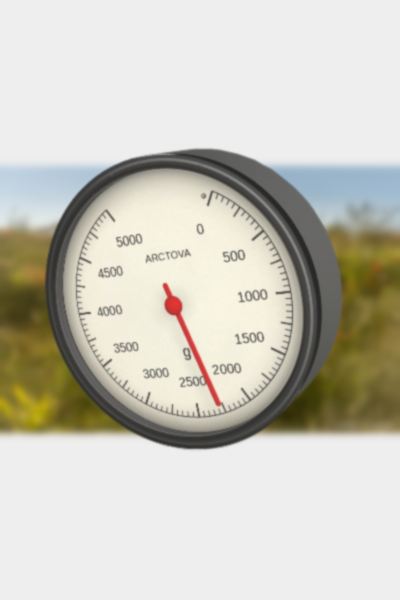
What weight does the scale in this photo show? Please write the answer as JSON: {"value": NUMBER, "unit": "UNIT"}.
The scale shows {"value": 2250, "unit": "g"}
